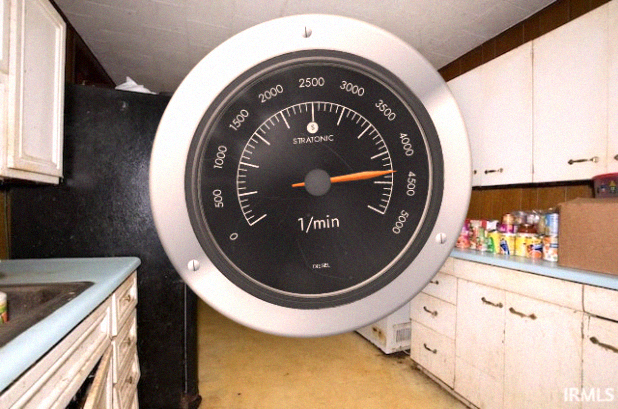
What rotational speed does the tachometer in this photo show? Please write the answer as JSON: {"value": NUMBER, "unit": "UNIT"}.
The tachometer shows {"value": 4300, "unit": "rpm"}
